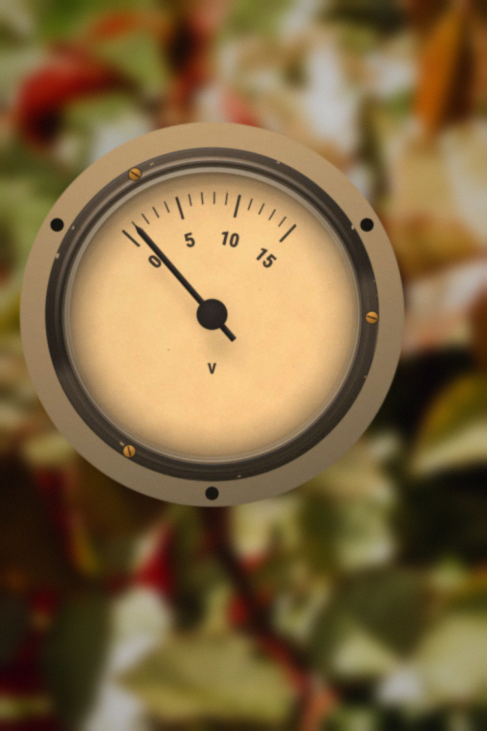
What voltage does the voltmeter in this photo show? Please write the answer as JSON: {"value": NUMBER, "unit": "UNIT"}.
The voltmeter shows {"value": 1, "unit": "V"}
